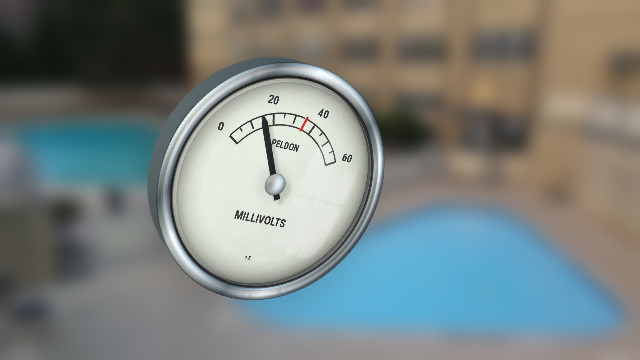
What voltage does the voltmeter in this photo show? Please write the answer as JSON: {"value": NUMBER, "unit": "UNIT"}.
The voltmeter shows {"value": 15, "unit": "mV"}
